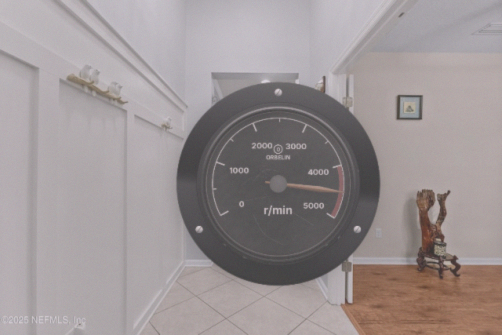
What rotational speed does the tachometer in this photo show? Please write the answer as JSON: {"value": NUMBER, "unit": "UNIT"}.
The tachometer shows {"value": 4500, "unit": "rpm"}
